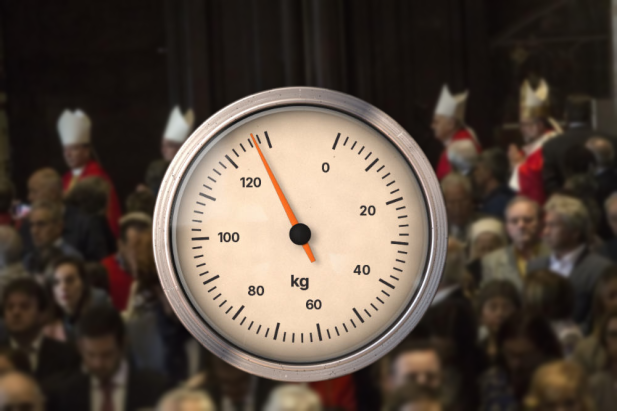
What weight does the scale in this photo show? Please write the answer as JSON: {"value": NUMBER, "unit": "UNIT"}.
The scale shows {"value": 127, "unit": "kg"}
